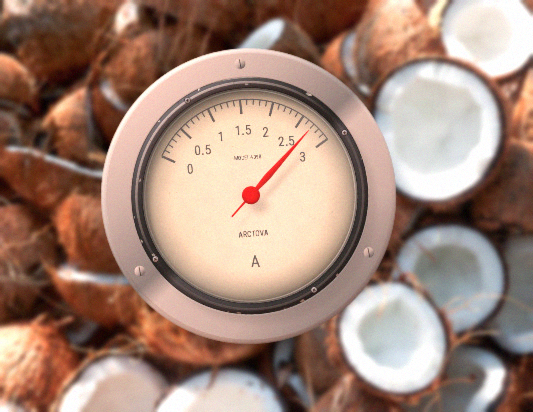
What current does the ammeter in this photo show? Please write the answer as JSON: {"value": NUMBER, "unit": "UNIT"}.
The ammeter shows {"value": 2.7, "unit": "A"}
